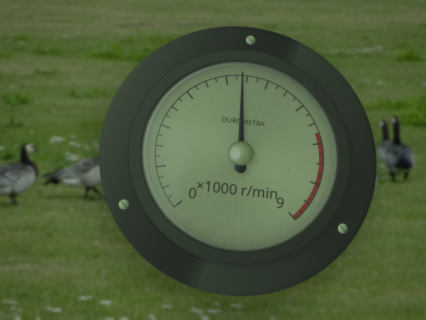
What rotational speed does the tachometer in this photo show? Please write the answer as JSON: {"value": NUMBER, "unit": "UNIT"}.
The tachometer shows {"value": 4375, "unit": "rpm"}
